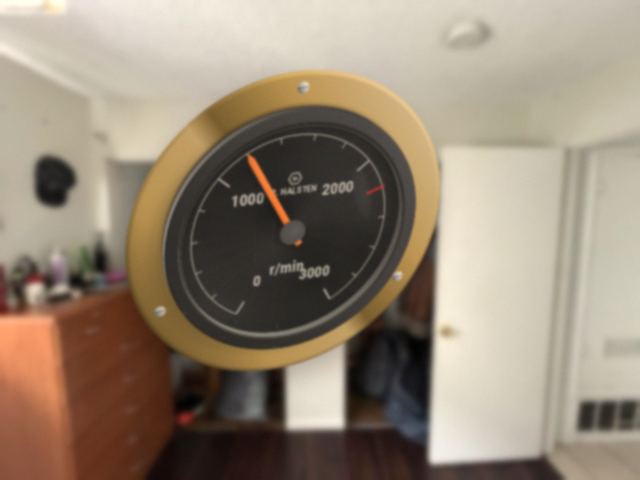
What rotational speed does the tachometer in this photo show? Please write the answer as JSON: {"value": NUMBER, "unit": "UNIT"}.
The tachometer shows {"value": 1200, "unit": "rpm"}
